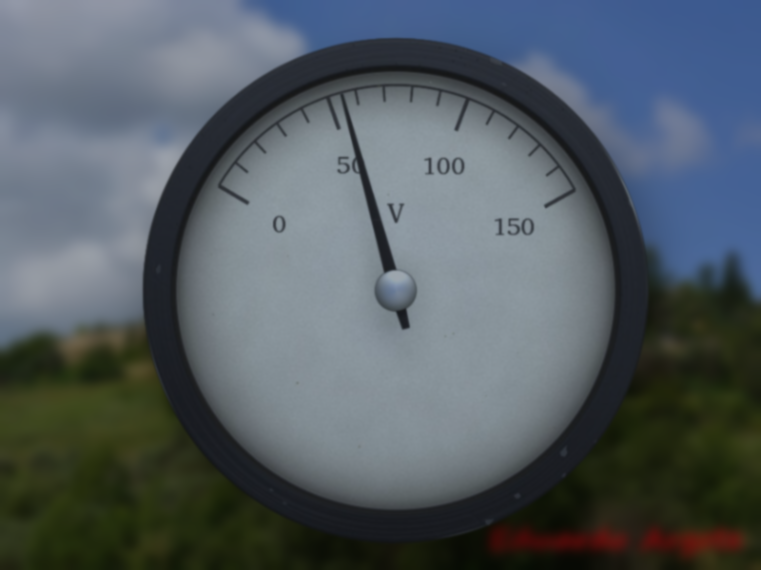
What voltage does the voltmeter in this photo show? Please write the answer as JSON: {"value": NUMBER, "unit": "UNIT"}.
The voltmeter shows {"value": 55, "unit": "V"}
